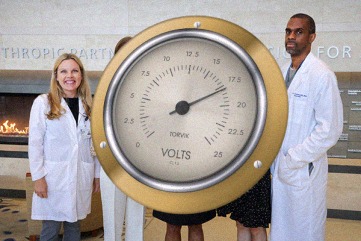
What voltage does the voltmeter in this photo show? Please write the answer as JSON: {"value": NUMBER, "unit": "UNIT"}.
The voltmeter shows {"value": 18, "unit": "V"}
